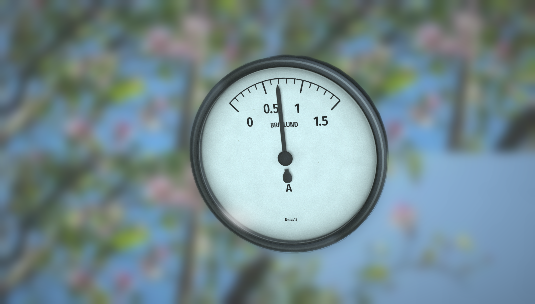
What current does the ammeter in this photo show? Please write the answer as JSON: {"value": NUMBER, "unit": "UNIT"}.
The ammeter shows {"value": 0.7, "unit": "A"}
